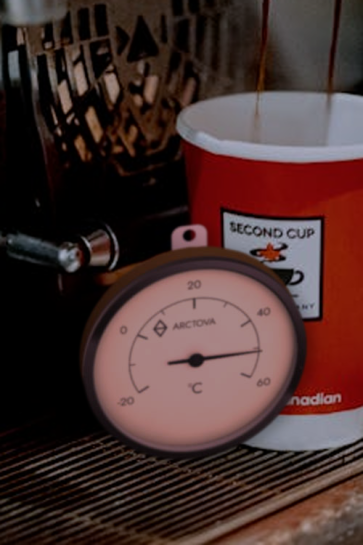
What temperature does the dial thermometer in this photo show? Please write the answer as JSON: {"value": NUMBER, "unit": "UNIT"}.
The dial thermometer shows {"value": 50, "unit": "°C"}
